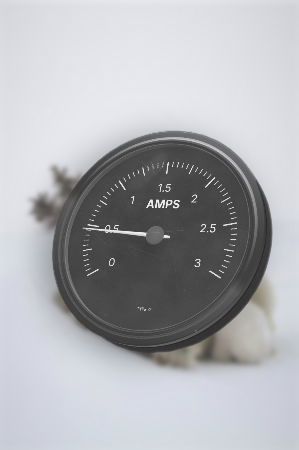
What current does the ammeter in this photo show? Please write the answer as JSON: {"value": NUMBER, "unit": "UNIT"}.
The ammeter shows {"value": 0.45, "unit": "A"}
